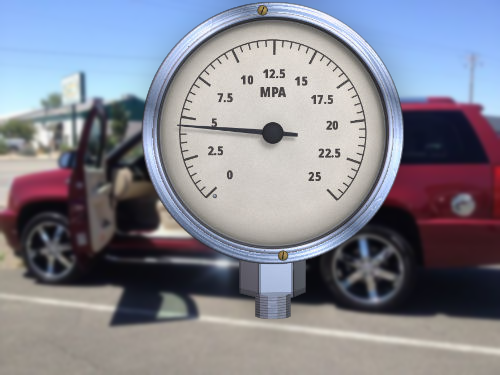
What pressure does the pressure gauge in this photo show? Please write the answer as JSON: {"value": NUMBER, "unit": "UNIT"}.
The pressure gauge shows {"value": 4.5, "unit": "MPa"}
